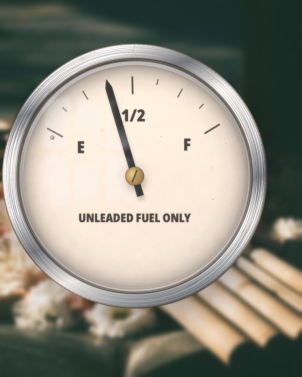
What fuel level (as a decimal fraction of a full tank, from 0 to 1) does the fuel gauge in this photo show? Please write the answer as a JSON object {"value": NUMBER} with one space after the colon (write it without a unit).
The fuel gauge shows {"value": 0.375}
